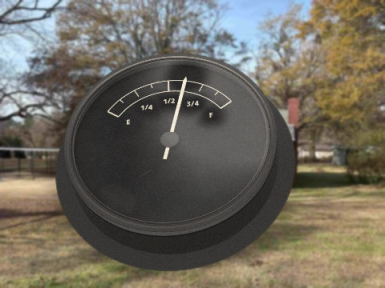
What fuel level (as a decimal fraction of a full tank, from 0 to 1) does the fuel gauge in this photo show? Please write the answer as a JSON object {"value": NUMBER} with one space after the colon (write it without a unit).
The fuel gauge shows {"value": 0.625}
